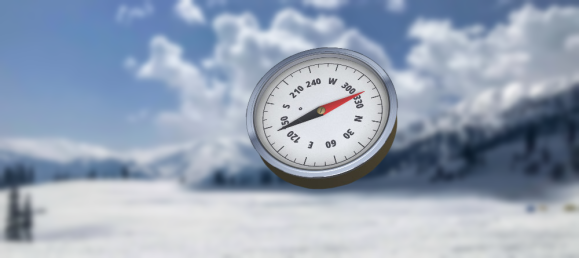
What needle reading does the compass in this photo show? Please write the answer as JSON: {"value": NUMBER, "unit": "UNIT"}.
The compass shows {"value": 320, "unit": "°"}
